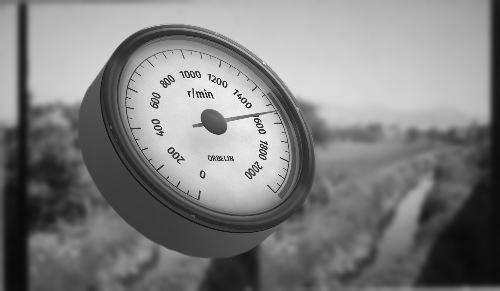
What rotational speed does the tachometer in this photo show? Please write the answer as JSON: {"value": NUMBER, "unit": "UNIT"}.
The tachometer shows {"value": 1550, "unit": "rpm"}
